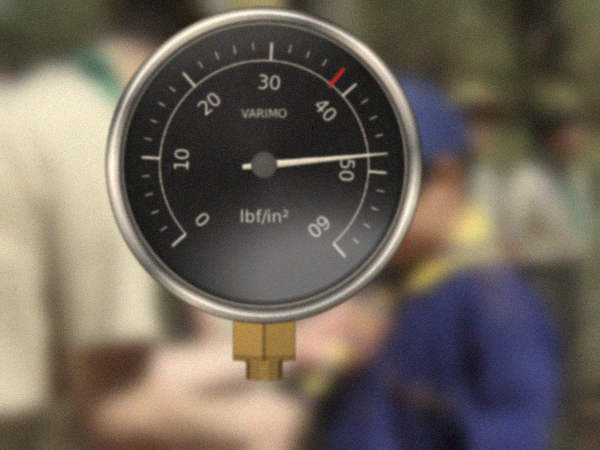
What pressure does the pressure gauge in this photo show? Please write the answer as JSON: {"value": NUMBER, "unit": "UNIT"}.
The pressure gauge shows {"value": 48, "unit": "psi"}
